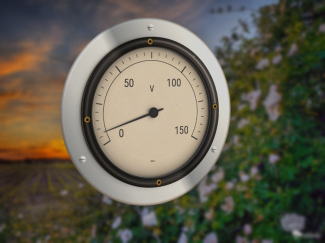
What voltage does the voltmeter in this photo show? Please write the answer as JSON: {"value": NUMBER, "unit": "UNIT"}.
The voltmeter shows {"value": 7.5, "unit": "V"}
